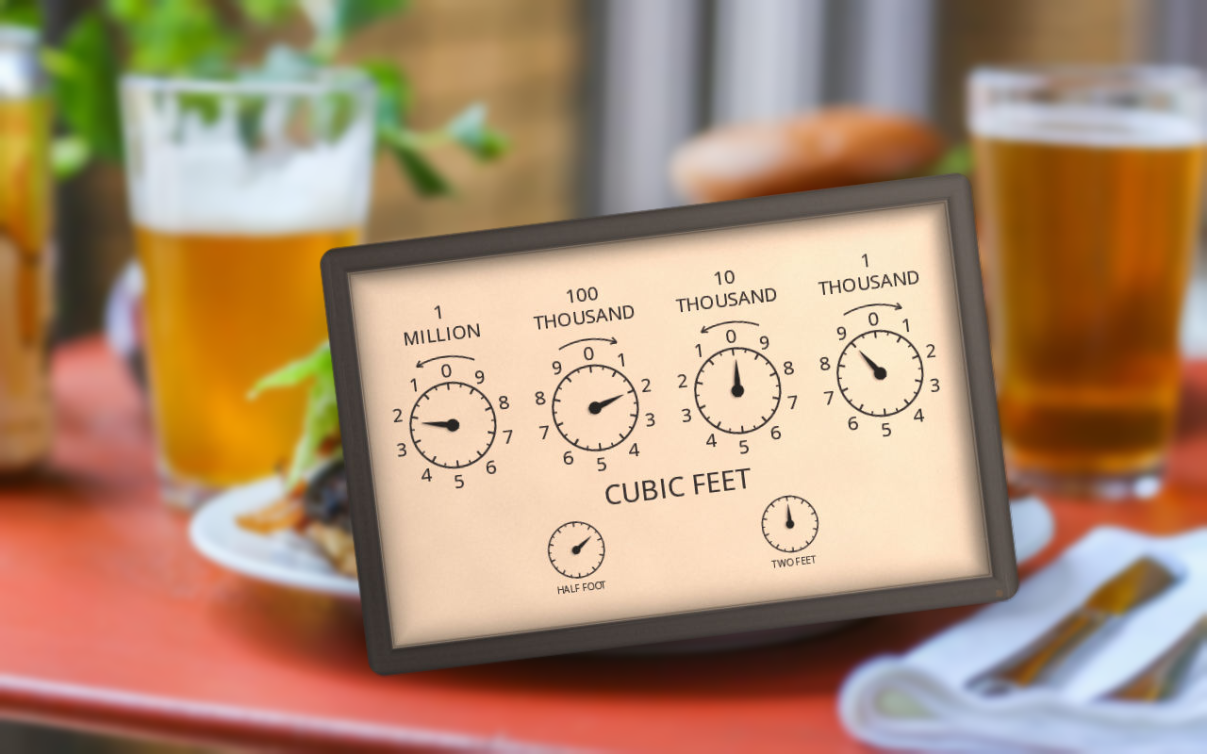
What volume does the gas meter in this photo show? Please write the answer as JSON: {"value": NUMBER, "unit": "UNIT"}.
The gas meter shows {"value": 219900, "unit": "ft³"}
